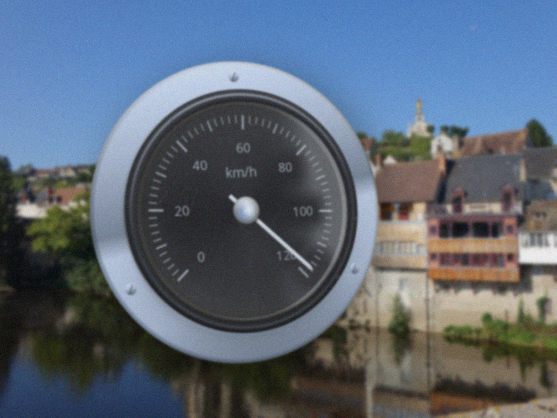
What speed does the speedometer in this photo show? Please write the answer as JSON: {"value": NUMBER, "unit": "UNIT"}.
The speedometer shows {"value": 118, "unit": "km/h"}
